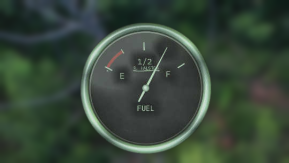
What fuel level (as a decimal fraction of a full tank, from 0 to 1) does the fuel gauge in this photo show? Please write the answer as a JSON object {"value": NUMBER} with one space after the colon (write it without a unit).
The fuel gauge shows {"value": 0.75}
